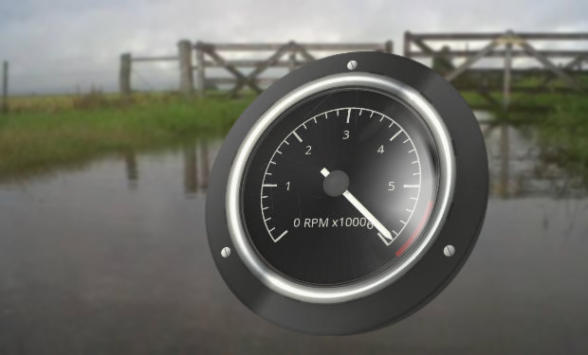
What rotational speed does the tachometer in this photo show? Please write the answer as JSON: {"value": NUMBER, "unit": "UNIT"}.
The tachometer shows {"value": 5900, "unit": "rpm"}
